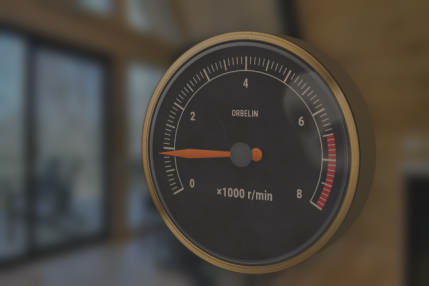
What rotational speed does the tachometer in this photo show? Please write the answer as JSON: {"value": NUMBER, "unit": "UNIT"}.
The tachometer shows {"value": 900, "unit": "rpm"}
